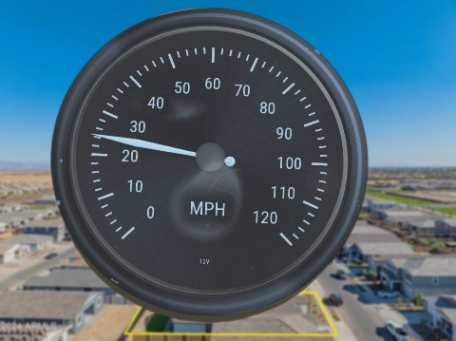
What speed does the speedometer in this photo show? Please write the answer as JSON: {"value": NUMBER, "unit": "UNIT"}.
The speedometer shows {"value": 24, "unit": "mph"}
